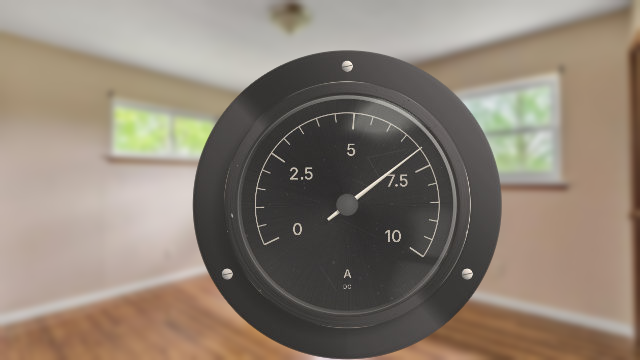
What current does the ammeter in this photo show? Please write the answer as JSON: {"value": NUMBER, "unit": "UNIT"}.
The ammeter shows {"value": 7, "unit": "A"}
